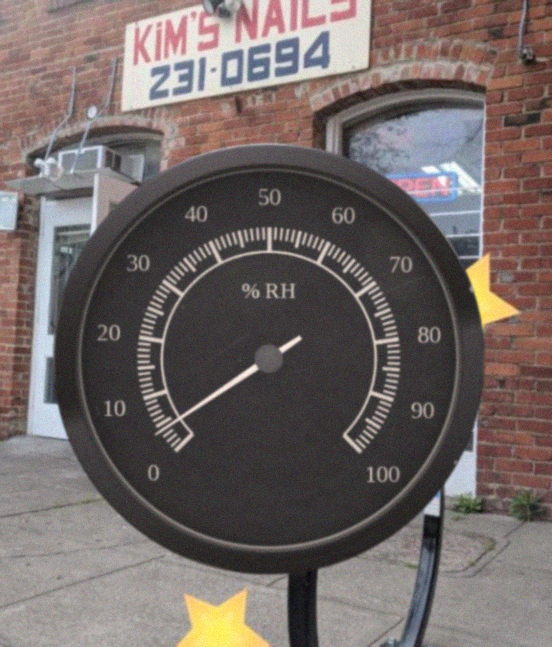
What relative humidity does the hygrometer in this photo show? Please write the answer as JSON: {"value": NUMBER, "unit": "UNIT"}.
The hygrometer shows {"value": 4, "unit": "%"}
